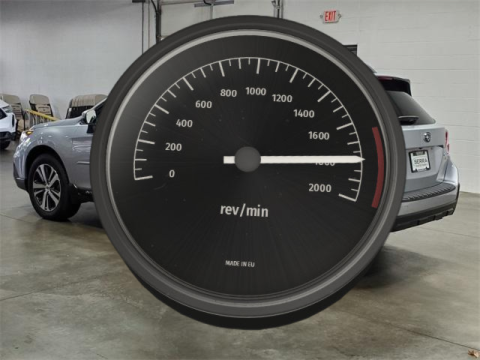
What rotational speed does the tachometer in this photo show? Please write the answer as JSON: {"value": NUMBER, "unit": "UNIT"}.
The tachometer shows {"value": 1800, "unit": "rpm"}
